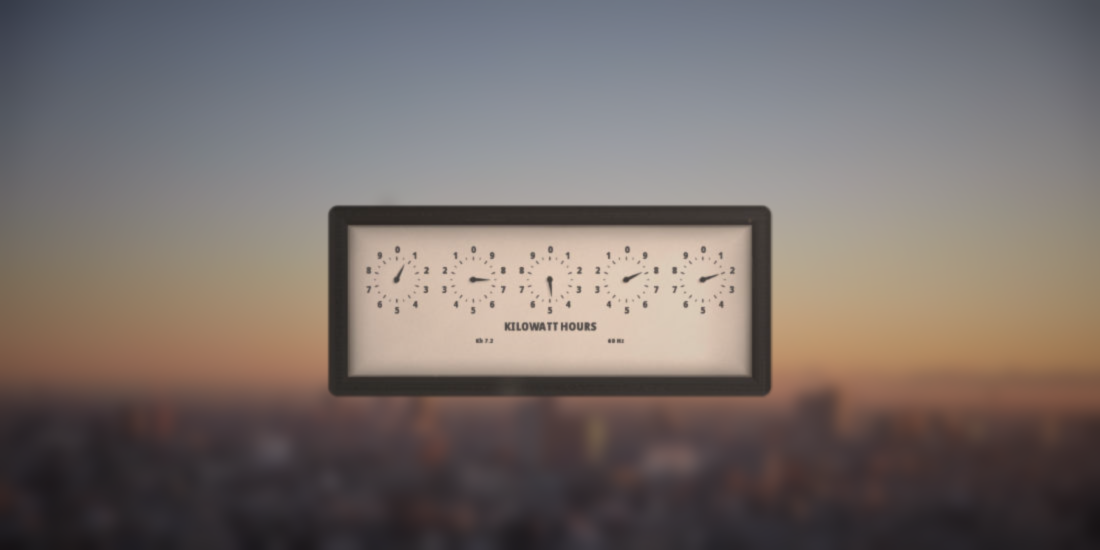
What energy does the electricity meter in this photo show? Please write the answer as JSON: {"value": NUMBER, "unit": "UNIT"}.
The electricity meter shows {"value": 7482, "unit": "kWh"}
